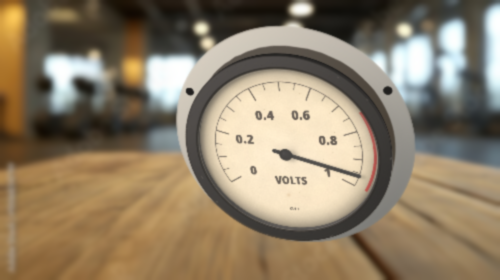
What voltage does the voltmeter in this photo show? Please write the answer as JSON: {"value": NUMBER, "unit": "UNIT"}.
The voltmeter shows {"value": 0.95, "unit": "V"}
